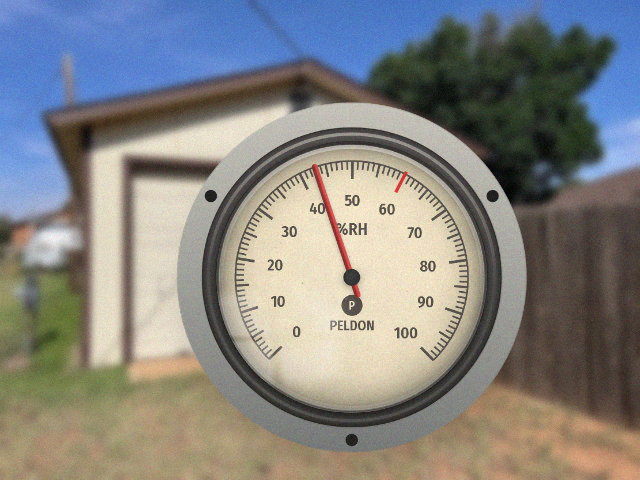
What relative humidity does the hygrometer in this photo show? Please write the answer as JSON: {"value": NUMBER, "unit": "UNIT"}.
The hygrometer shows {"value": 43, "unit": "%"}
